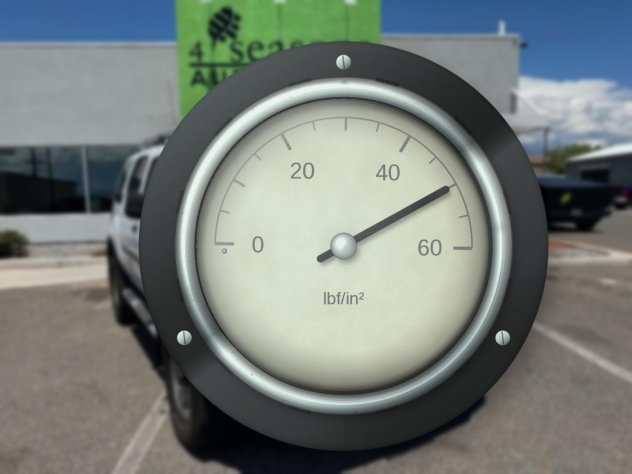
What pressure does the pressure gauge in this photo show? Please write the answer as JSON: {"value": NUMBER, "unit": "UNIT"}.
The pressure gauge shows {"value": 50, "unit": "psi"}
